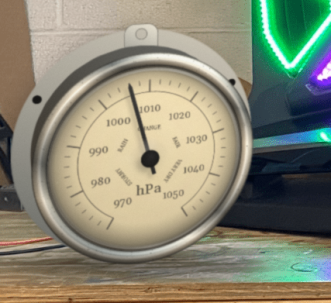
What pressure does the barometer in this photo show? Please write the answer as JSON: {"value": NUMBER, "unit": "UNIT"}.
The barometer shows {"value": 1006, "unit": "hPa"}
